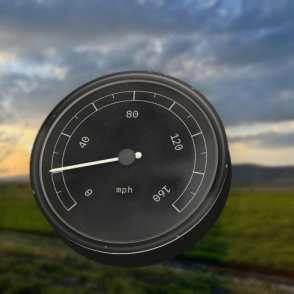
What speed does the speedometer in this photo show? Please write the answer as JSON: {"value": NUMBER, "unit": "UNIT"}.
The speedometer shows {"value": 20, "unit": "mph"}
